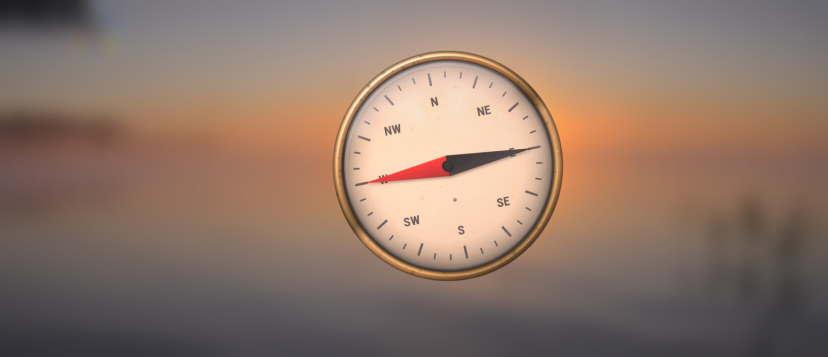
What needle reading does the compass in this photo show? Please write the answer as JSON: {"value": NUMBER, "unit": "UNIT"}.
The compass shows {"value": 270, "unit": "°"}
